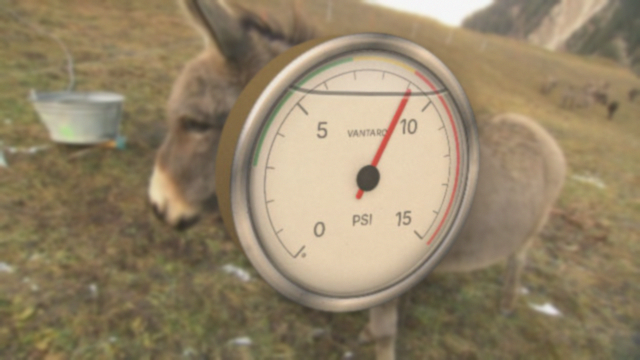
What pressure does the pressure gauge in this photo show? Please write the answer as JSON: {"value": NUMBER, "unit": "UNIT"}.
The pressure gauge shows {"value": 9, "unit": "psi"}
